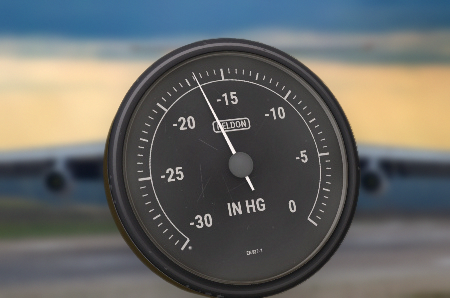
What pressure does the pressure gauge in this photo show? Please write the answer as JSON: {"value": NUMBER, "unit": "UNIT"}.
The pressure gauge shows {"value": -17, "unit": "inHg"}
